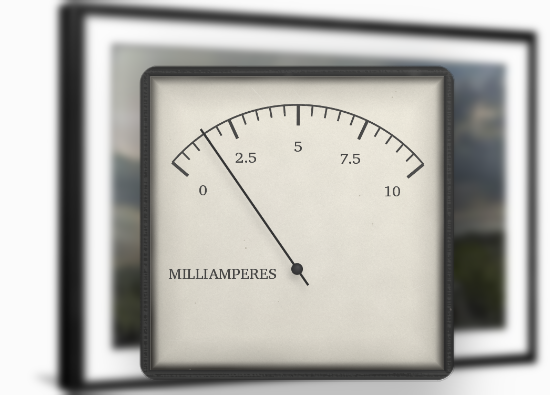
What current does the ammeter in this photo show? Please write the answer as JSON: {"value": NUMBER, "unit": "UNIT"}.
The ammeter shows {"value": 1.5, "unit": "mA"}
